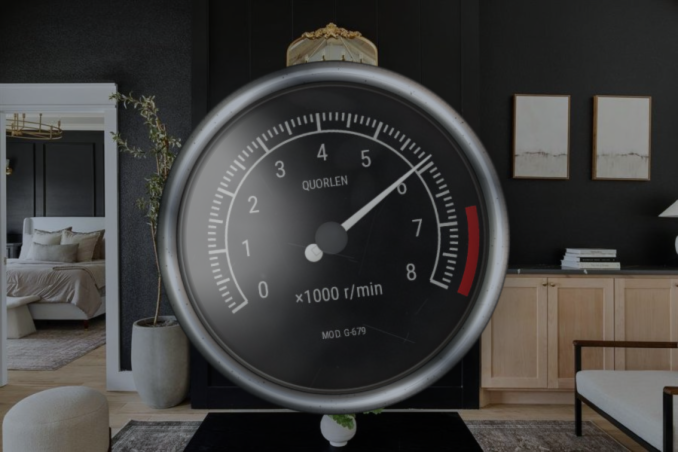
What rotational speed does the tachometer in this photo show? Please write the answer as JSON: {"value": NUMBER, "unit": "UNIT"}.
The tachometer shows {"value": 5900, "unit": "rpm"}
